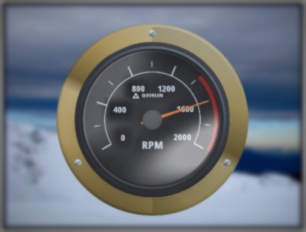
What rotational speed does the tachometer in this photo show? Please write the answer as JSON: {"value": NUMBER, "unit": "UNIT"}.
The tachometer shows {"value": 1600, "unit": "rpm"}
